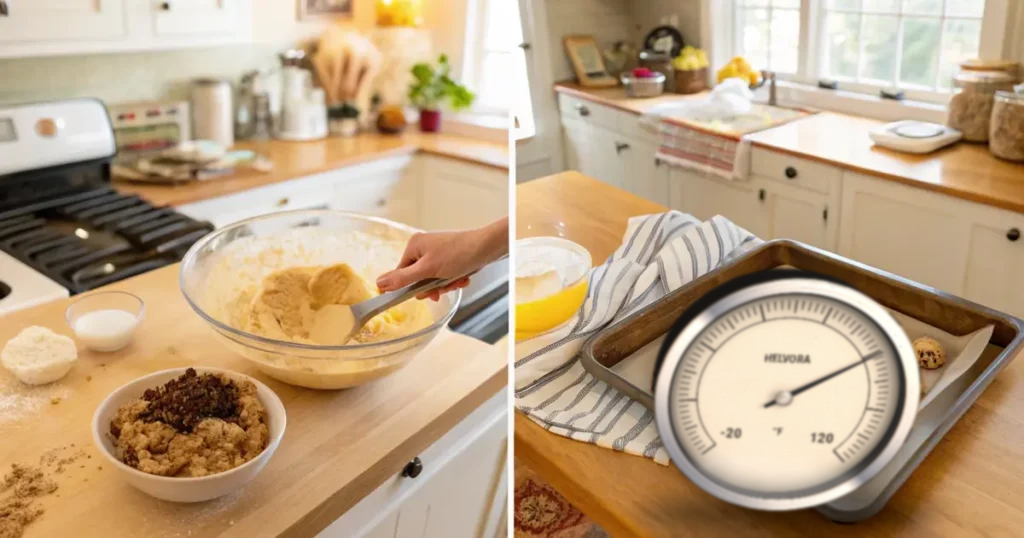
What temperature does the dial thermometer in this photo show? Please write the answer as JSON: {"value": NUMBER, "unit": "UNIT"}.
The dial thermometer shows {"value": 80, "unit": "°F"}
